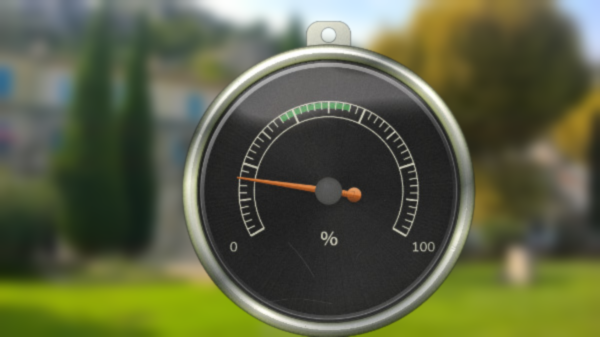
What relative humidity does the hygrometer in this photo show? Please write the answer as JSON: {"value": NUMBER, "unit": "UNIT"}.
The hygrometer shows {"value": 16, "unit": "%"}
